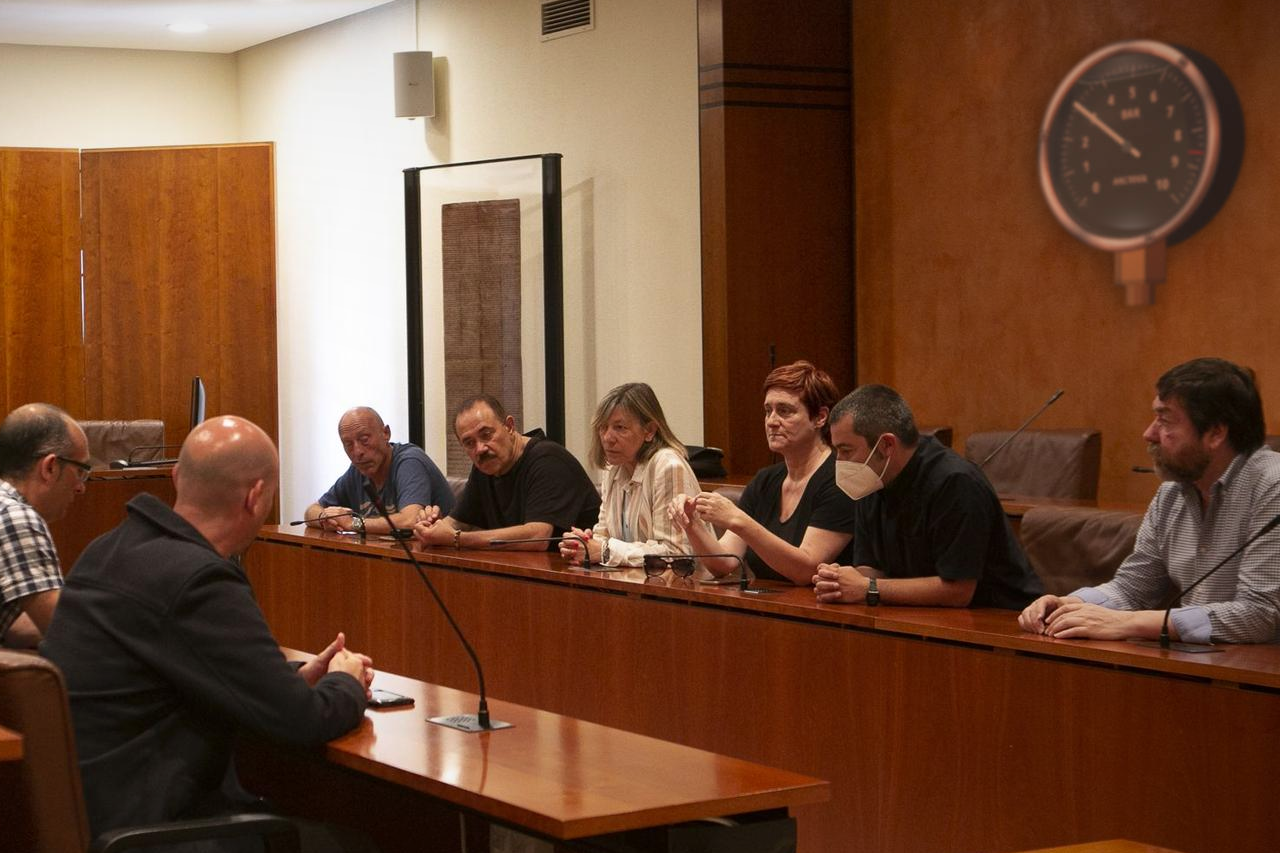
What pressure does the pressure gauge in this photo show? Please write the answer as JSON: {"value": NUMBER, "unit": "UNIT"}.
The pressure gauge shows {"value": 3, "unit": "bar"}
